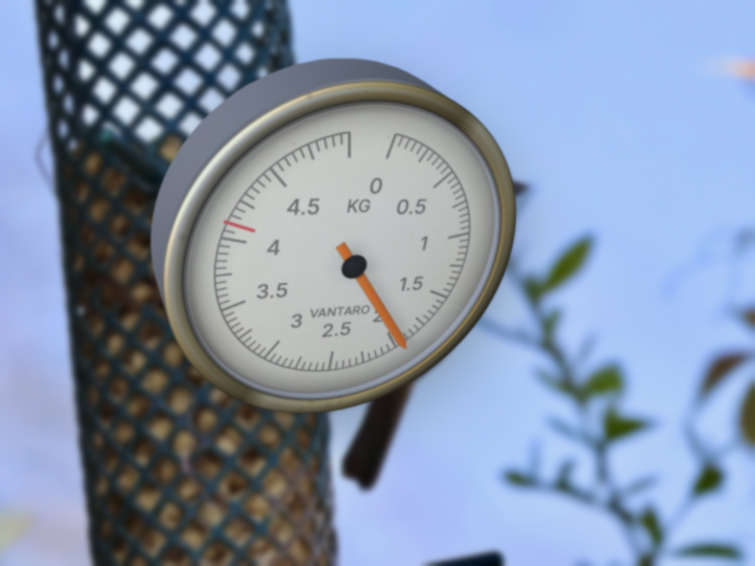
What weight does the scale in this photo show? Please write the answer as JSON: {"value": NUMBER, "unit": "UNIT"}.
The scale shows {"value": 1.95, "unit": "kg"}
